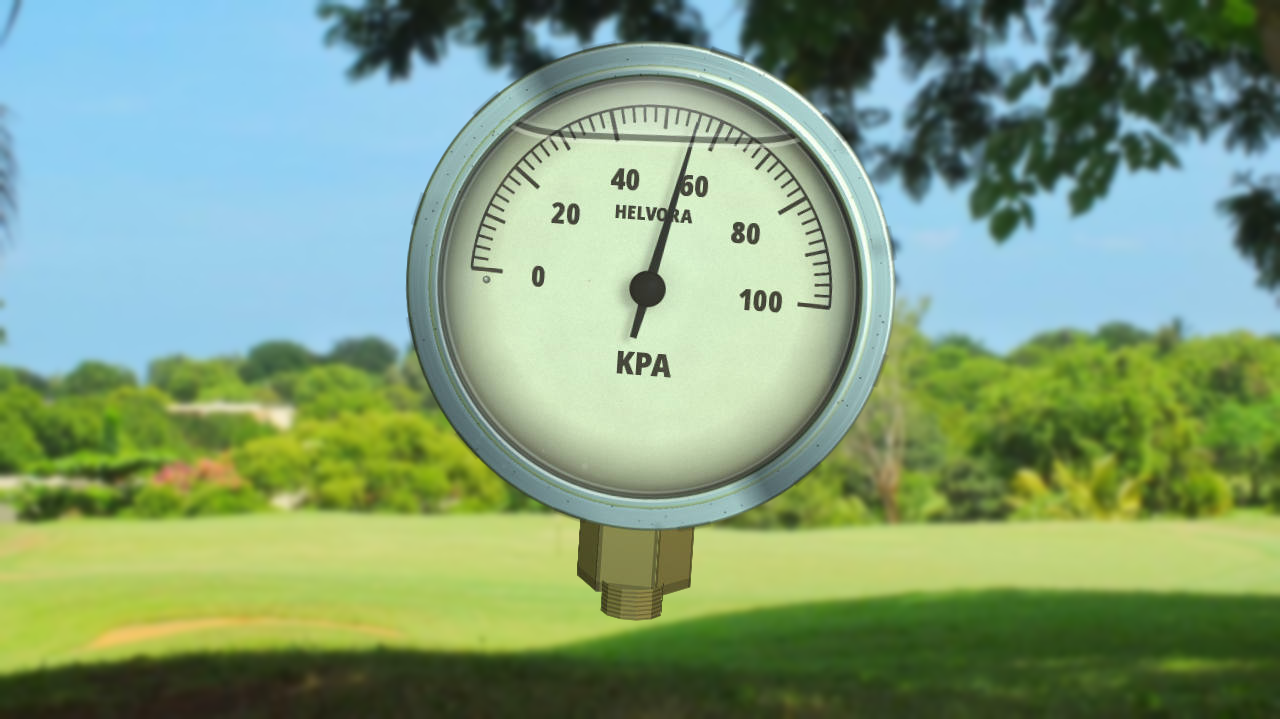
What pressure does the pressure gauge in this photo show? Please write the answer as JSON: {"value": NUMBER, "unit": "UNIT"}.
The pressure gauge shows {"value": 56, "unit": "kPa"}
